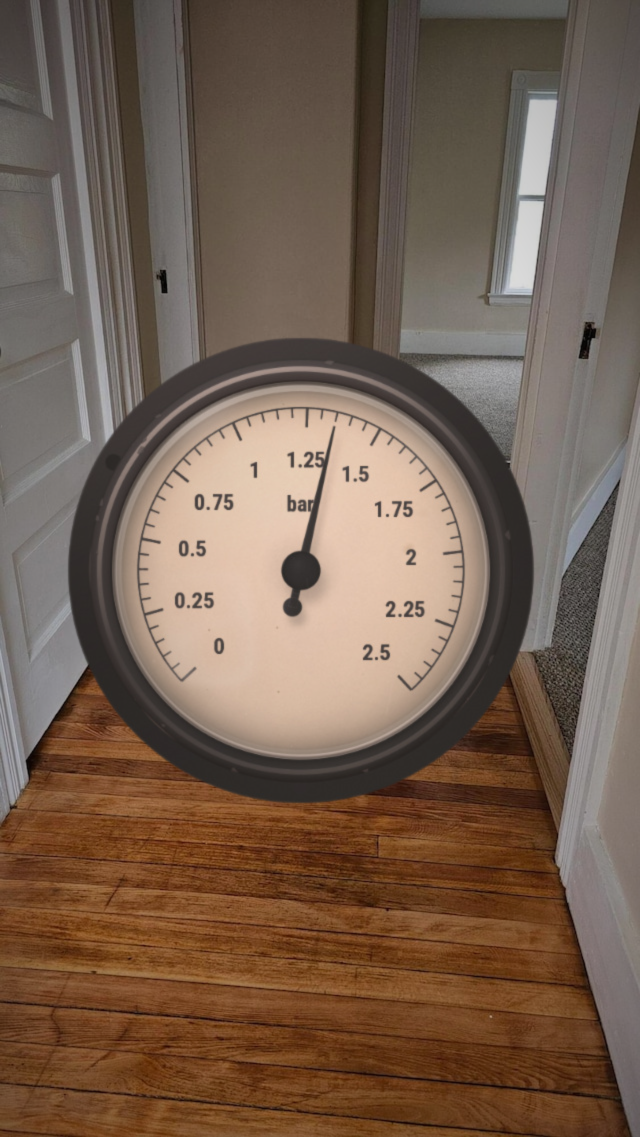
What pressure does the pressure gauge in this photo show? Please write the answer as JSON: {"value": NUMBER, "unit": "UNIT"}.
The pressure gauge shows {"value": 1.35, "unit": "bar"}
